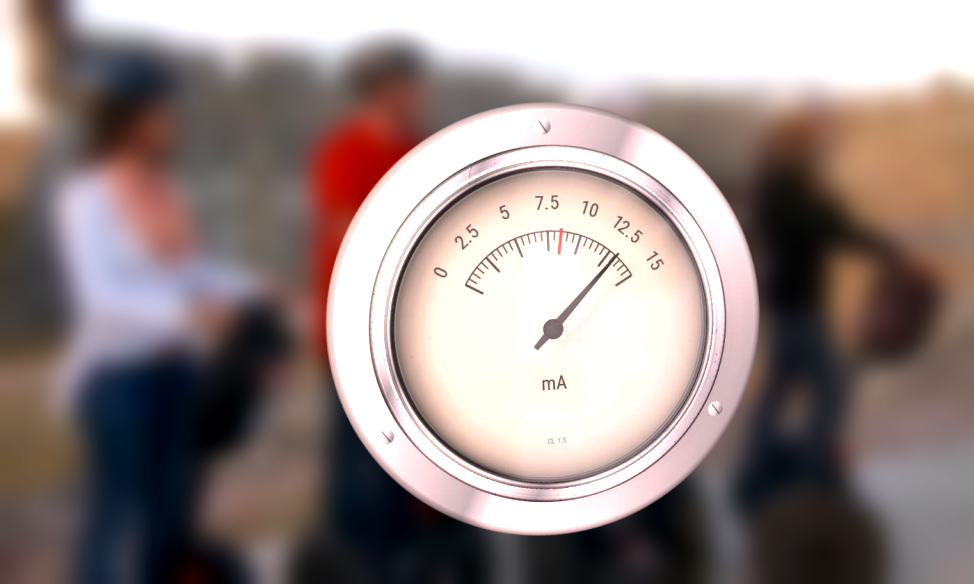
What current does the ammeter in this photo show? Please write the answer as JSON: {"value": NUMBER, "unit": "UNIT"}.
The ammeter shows {"value": 13, "unit": "mA"}
